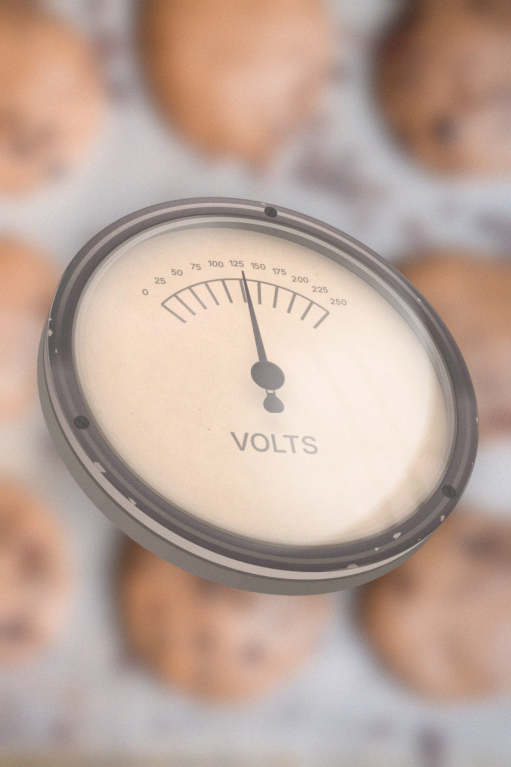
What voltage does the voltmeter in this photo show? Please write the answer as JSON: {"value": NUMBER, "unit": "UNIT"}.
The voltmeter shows {"value": 125, "unit": "V"}
